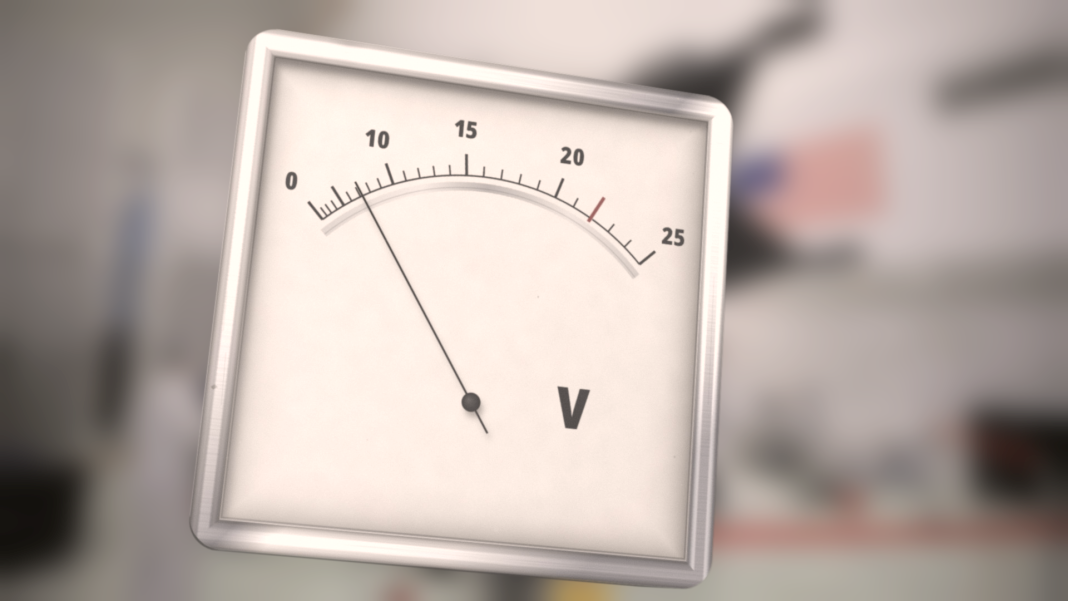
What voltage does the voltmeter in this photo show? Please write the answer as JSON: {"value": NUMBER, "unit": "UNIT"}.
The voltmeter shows {"value": 7, "unit": "V"}
